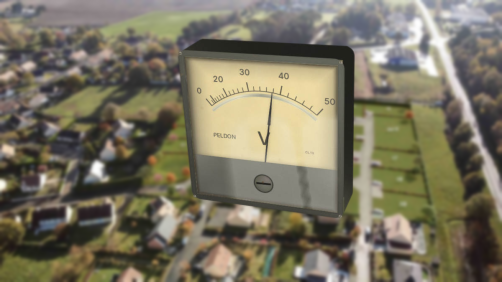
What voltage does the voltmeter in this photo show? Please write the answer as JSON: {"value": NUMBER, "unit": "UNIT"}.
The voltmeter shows {"value": 38, "unit": "V"}
